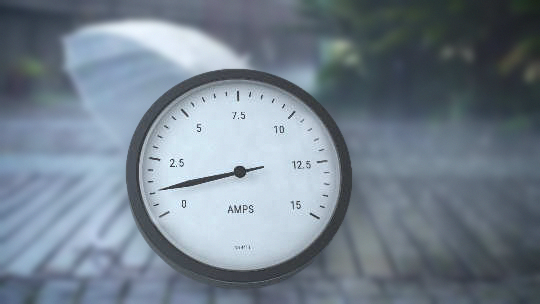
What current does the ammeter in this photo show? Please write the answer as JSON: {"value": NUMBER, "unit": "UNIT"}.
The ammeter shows {"value": 1, "unit": "A"}
